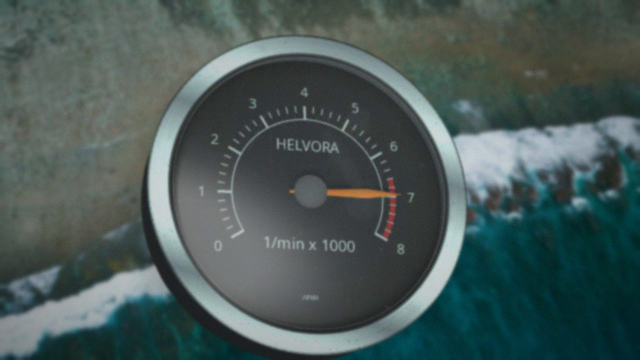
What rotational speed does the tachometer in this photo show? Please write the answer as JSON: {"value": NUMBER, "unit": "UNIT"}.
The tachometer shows {"value": 7000, "unit": "rpm"}
